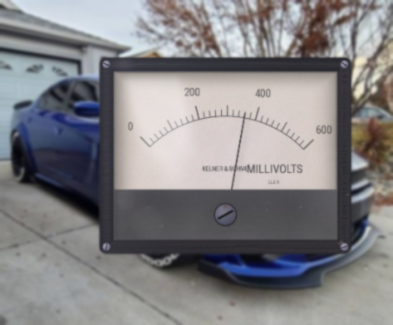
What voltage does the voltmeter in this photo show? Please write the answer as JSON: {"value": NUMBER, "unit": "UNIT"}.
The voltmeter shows {"value": 360, "unit": "mV"}
